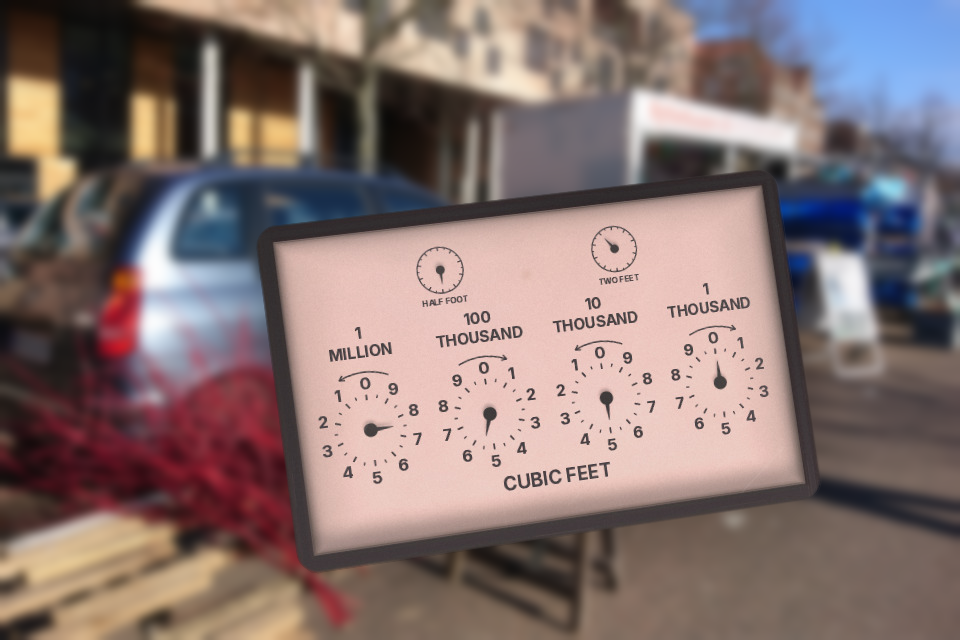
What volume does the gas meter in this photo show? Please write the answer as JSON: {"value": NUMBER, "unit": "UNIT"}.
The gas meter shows {"value": 755000, "unit": "ft³"}
